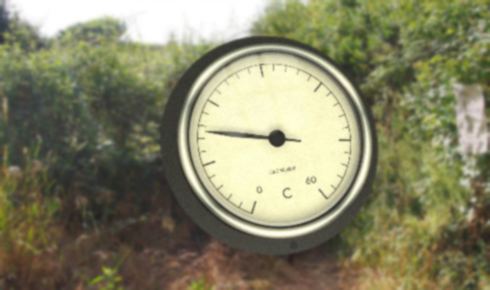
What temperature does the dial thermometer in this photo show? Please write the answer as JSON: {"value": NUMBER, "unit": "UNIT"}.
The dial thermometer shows {"value": 15, "unit": "°C"}
